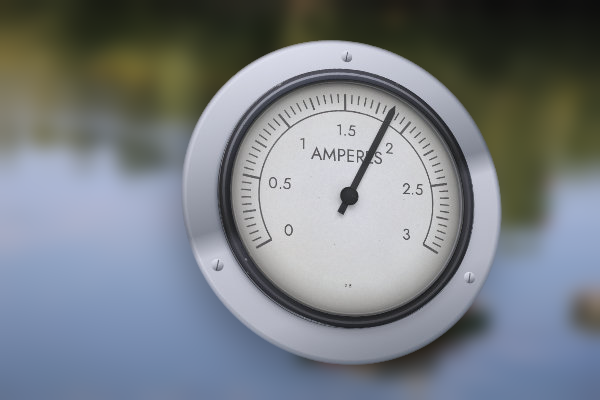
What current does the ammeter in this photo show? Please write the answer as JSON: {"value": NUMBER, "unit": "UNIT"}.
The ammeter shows {"value": 1.85, "unit": "A"}
